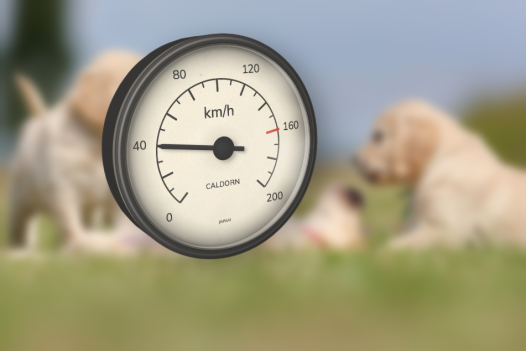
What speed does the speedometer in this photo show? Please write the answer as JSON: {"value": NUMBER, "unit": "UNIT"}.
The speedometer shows {"value": 40, "unit": "km/h"}
